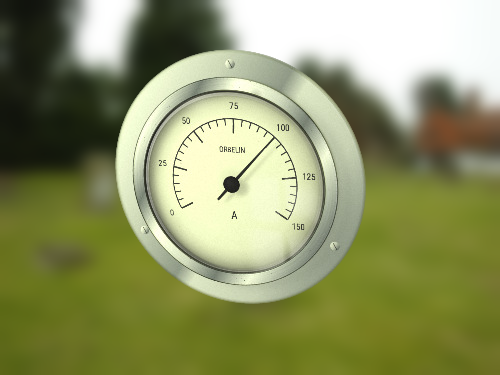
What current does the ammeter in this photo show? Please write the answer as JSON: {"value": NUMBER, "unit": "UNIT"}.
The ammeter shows {"value": 100, "unit": "A"}
